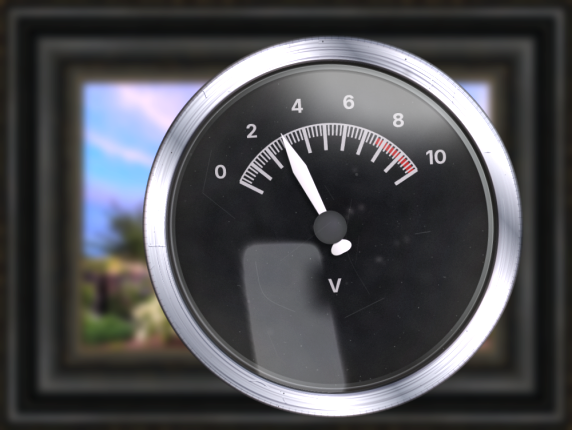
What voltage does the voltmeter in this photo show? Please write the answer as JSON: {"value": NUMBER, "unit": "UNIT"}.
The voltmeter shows {"value": 3, "unit": "V"}
